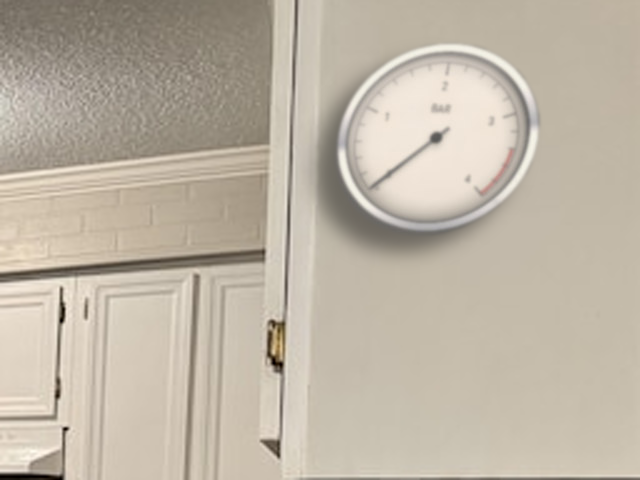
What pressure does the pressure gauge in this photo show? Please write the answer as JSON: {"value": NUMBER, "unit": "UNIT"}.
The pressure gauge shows {"value": 0, "unit": "bar"}
